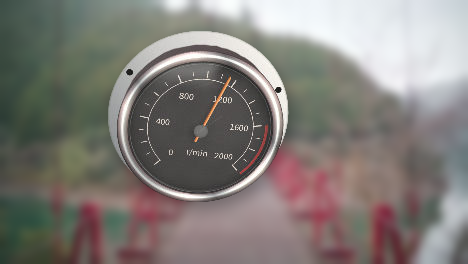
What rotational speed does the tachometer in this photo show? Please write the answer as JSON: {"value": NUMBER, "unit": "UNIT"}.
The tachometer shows {"value": 1150, "unit": "rpm"}
